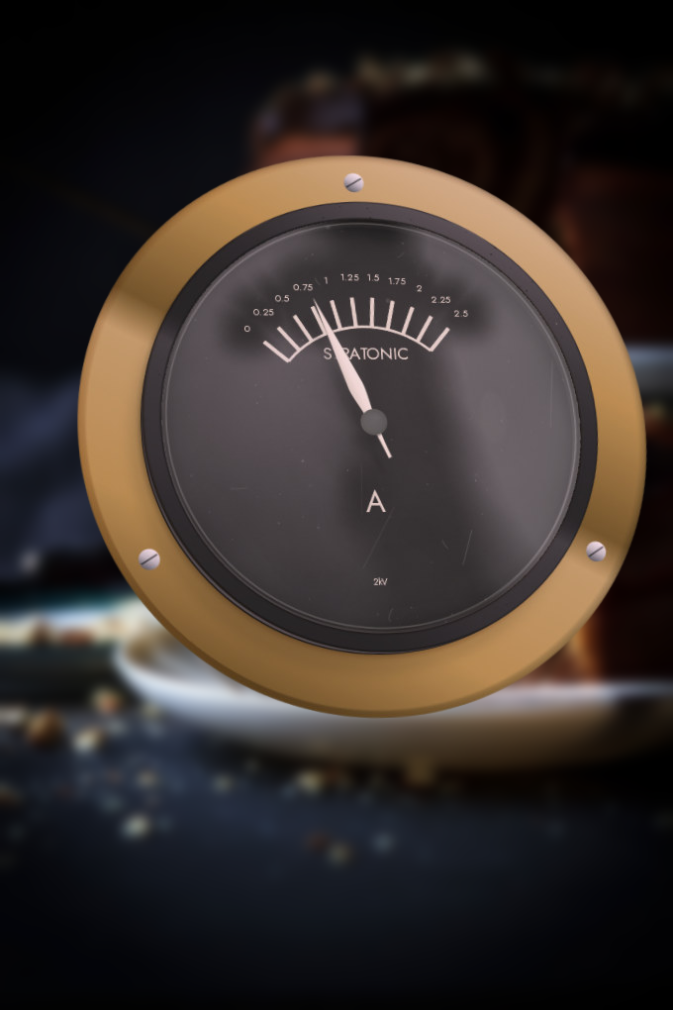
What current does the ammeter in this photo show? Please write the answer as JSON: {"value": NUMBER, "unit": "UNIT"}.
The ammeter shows {"value": 0.75, "unit": "A"}
